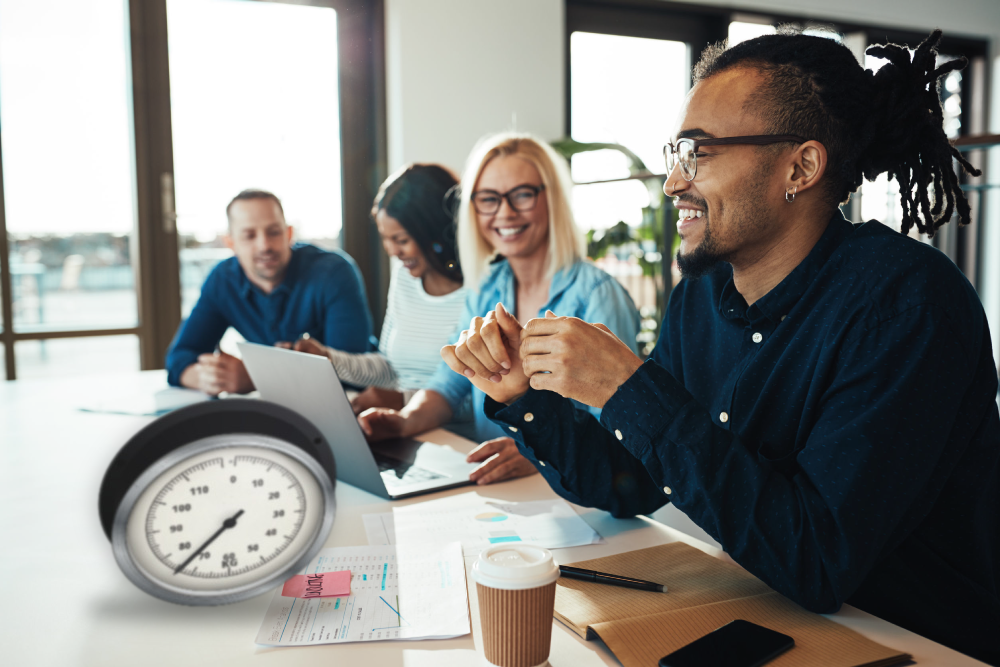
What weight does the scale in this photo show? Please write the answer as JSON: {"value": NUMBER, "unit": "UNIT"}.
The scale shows {"value": 75, "unit": "kg"}
